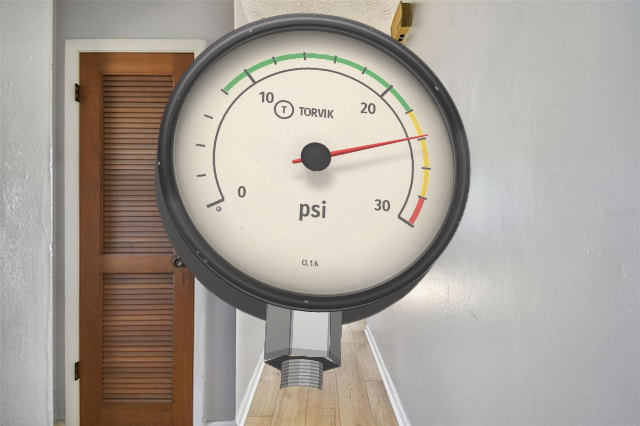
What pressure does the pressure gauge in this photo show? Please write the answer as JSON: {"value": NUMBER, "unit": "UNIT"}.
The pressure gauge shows {"value": 24, "unit": "psi"}
